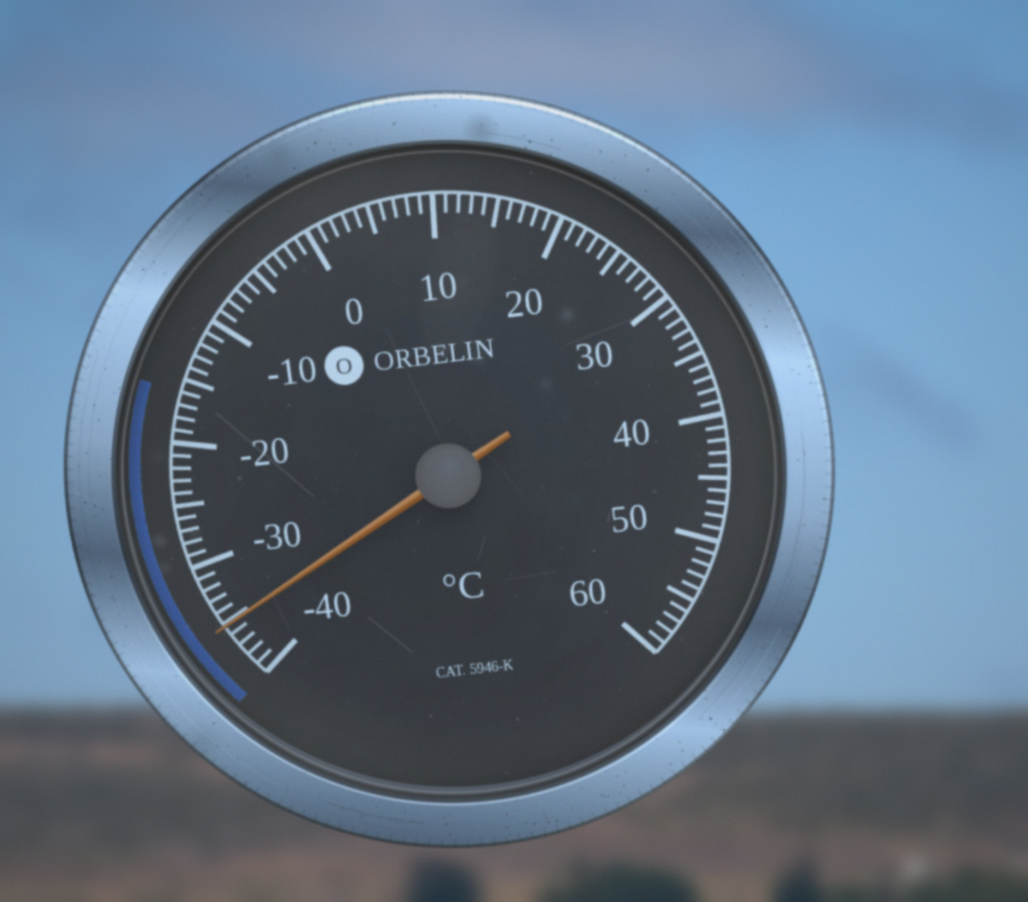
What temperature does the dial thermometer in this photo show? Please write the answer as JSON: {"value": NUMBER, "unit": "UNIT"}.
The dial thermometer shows {"value": -35, "unit": "°C"}
